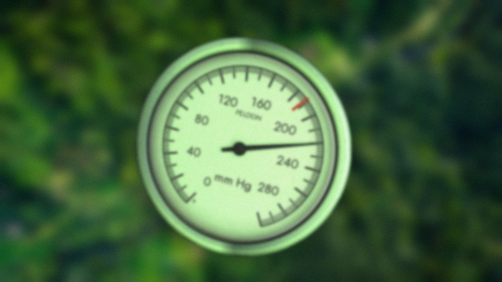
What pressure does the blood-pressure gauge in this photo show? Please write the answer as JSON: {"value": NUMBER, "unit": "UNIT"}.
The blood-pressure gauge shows {"value": 220, "unit": "mmHg"}
